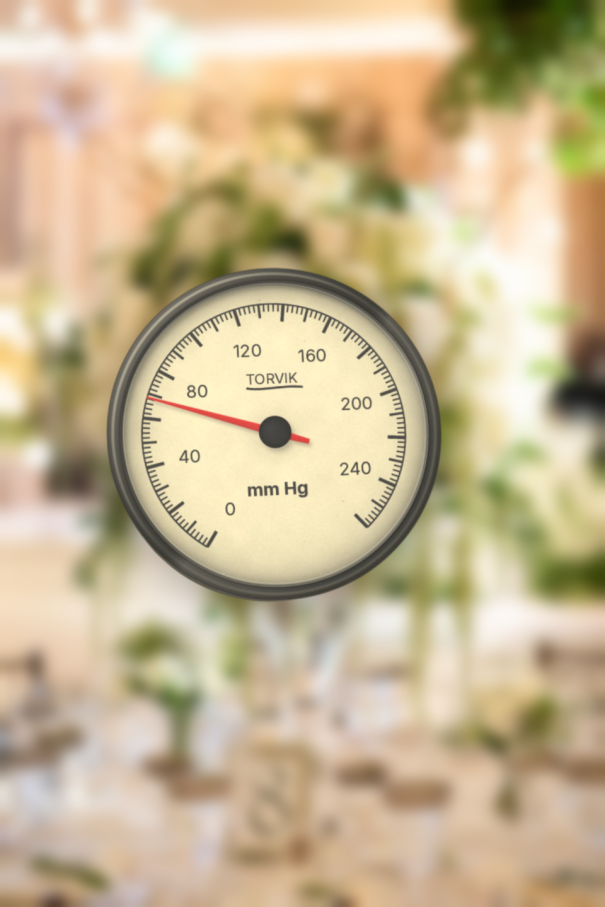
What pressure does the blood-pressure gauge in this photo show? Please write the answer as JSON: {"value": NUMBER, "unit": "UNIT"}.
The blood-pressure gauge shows {"value": 68, "unit": "mmHg"}
